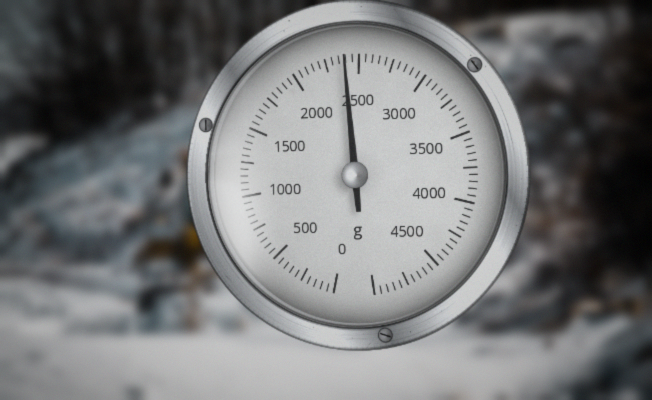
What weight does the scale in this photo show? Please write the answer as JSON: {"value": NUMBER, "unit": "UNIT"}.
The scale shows {"value": 2400, "unit": "g"}
